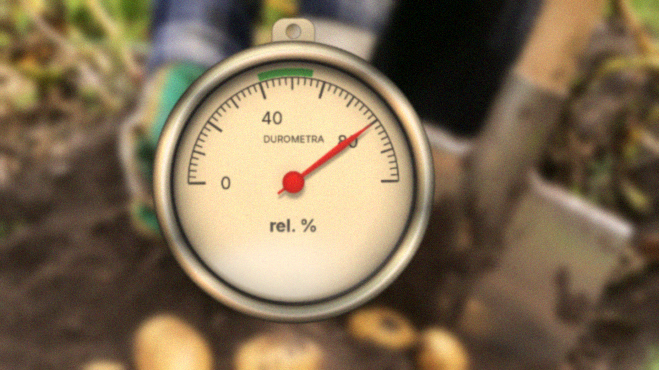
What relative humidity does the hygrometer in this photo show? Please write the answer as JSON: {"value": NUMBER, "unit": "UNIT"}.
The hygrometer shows {"value": 80, "unit": "%"}
